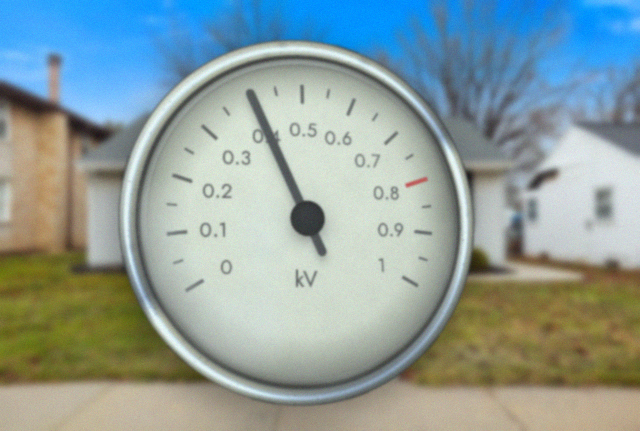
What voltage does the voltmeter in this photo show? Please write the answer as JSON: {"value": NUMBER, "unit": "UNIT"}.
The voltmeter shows {"value": 0.4, "unit": "kV"}
